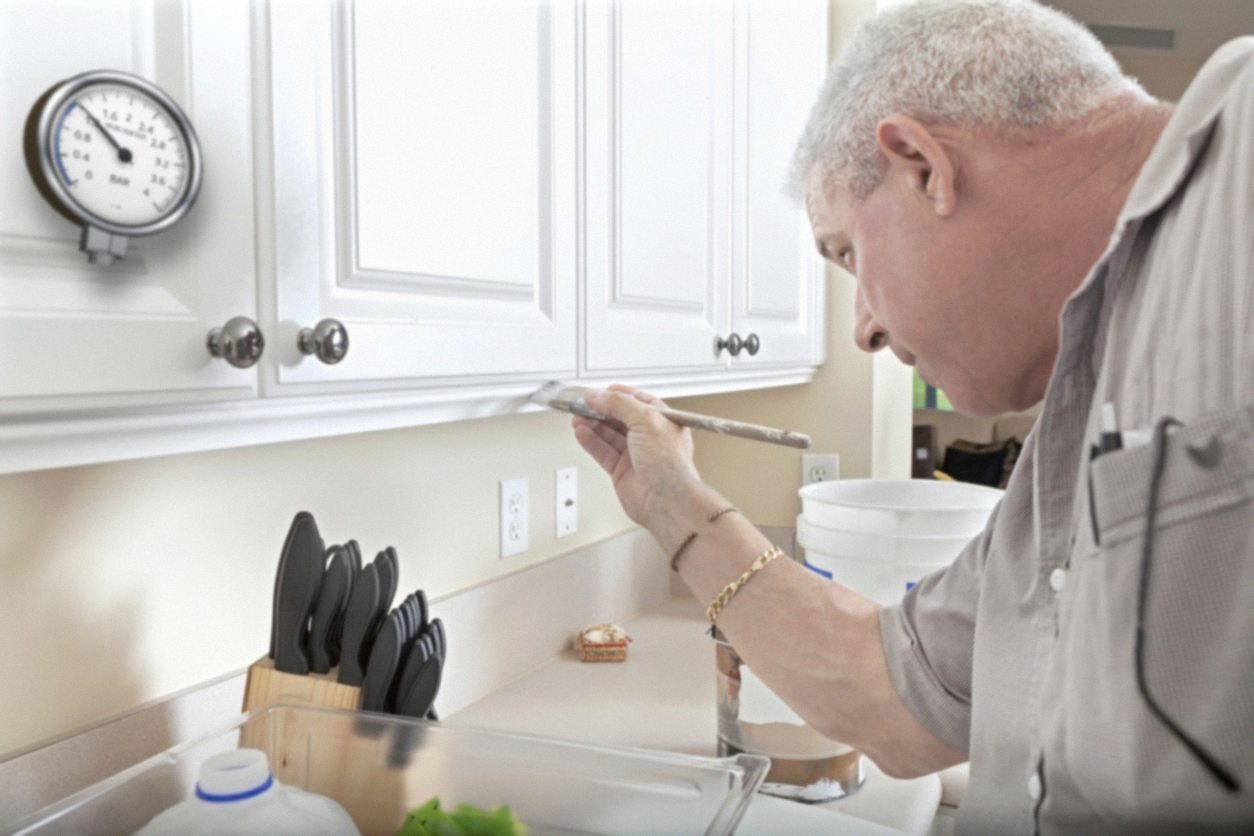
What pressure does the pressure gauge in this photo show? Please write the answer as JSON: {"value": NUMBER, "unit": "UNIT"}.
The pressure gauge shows {"value": 1.2, "unit": "bar"}
